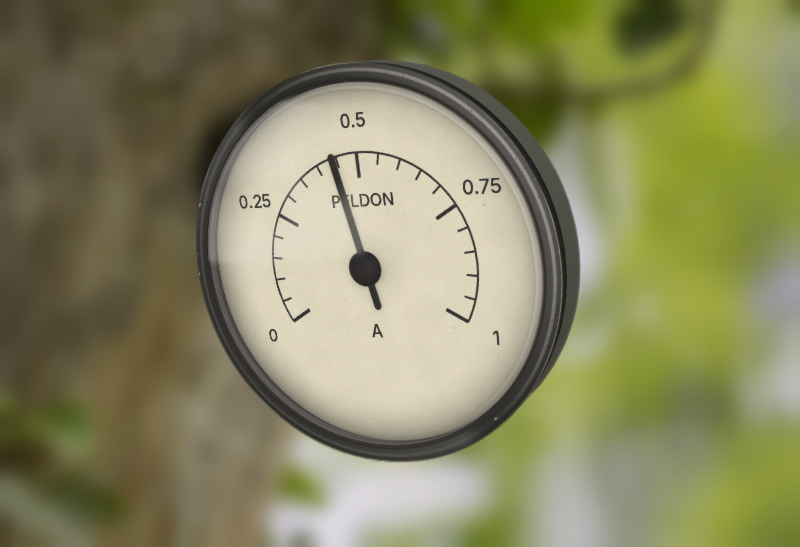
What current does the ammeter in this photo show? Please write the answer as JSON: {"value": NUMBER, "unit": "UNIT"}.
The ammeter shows {"value": 0.45, "unit": "A"}
